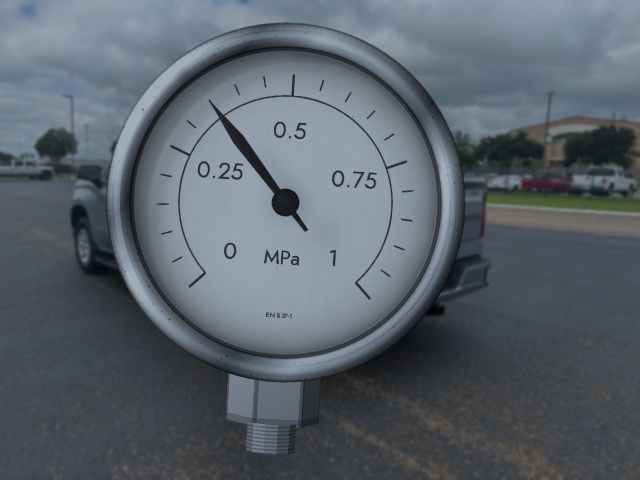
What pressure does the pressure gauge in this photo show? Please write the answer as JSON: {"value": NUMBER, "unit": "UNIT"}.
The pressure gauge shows {"value": 0.35, "unit": "MPa"}
